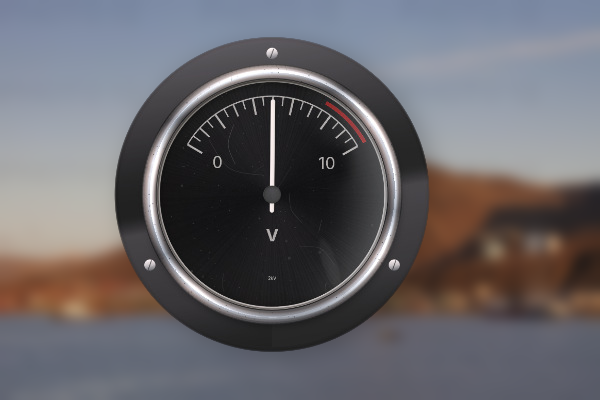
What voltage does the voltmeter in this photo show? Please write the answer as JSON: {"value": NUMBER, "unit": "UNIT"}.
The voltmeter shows {"value": 5, "unit": "V"}
